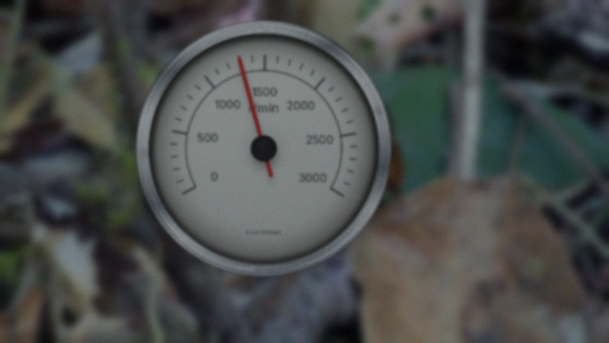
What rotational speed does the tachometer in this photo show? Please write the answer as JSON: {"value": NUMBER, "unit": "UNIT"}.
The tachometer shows {"value": 1300, "unit": "rpm"}
